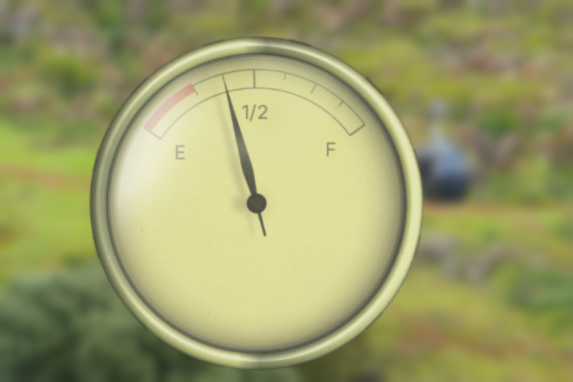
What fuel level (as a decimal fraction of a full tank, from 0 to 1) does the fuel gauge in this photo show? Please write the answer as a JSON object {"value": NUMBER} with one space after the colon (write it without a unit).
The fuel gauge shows {"value": 0.375}
